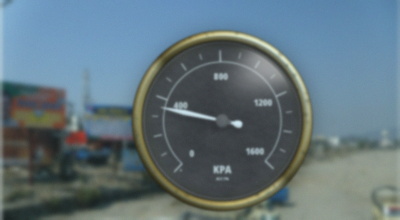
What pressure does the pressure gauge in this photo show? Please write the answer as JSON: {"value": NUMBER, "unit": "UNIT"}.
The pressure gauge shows {"value": 350, "unit": "kPa"}
